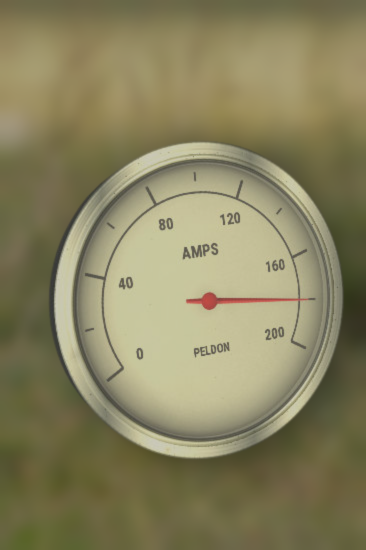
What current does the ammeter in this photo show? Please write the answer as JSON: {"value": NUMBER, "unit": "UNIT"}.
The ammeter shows {"value": 180, "unit": "A"}
